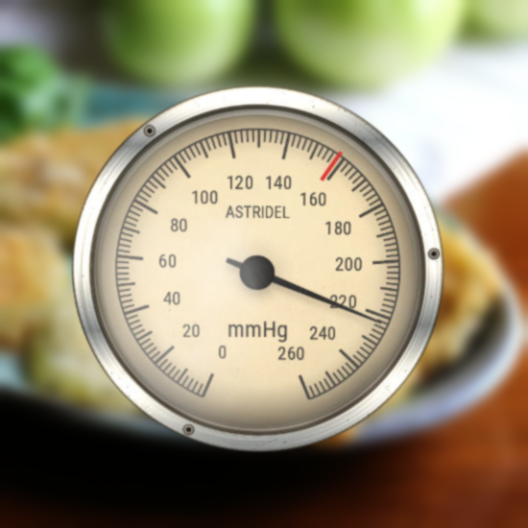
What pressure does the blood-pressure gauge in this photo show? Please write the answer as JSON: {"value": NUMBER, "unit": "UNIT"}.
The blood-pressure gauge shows {"value": 222, "unit": "mmHg"}
